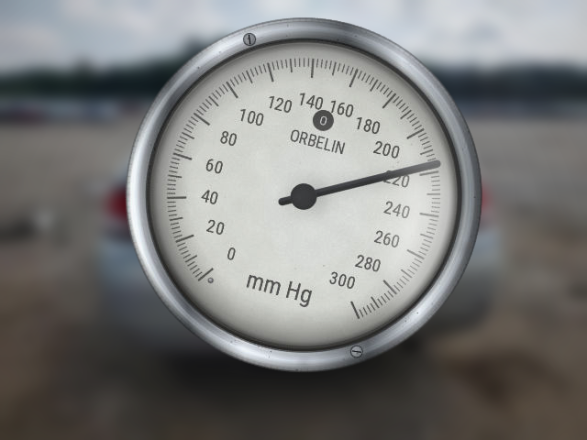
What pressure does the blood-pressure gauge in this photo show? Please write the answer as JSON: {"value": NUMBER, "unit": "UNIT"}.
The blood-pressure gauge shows {"value": 216, "unit": "mmHg"}
